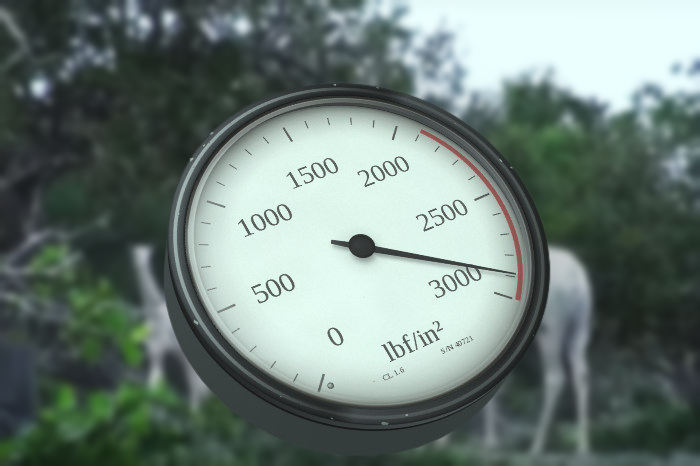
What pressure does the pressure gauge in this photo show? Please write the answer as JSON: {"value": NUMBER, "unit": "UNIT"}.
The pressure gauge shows {"value": 2900, "unit": "psi"}
